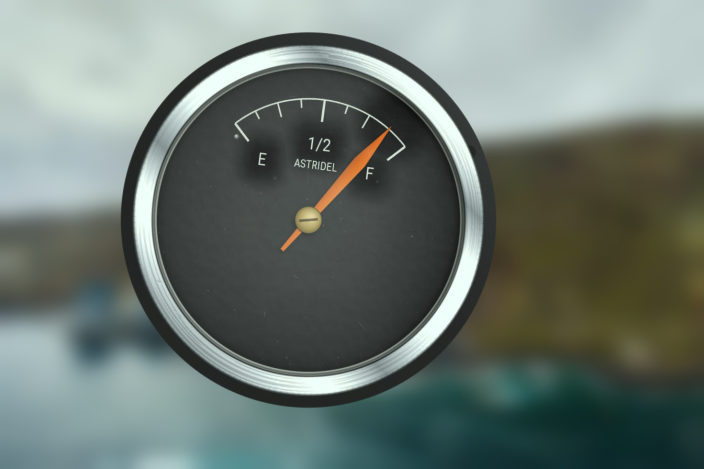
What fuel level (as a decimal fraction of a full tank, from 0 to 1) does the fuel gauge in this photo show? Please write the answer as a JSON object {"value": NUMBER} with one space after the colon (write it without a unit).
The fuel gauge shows {"value": 0.875}
